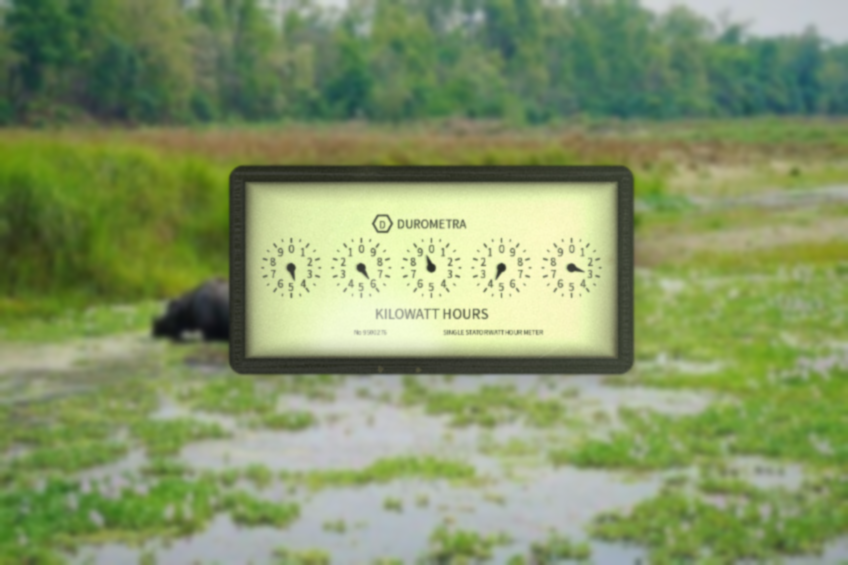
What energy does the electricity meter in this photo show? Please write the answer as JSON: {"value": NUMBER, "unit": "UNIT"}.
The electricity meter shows {"value": 45943, "unit": "kWh"}
